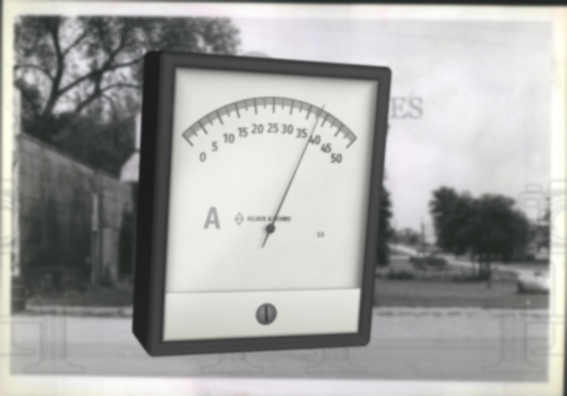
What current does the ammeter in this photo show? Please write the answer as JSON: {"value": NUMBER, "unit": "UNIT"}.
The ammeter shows {"value": 37.5, "unit": "A"}
